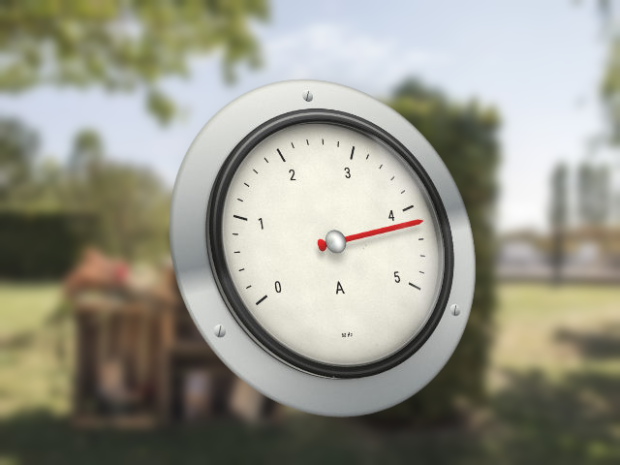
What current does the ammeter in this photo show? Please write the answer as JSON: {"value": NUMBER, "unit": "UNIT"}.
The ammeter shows {"value": 4.2, "unit": "A"}
